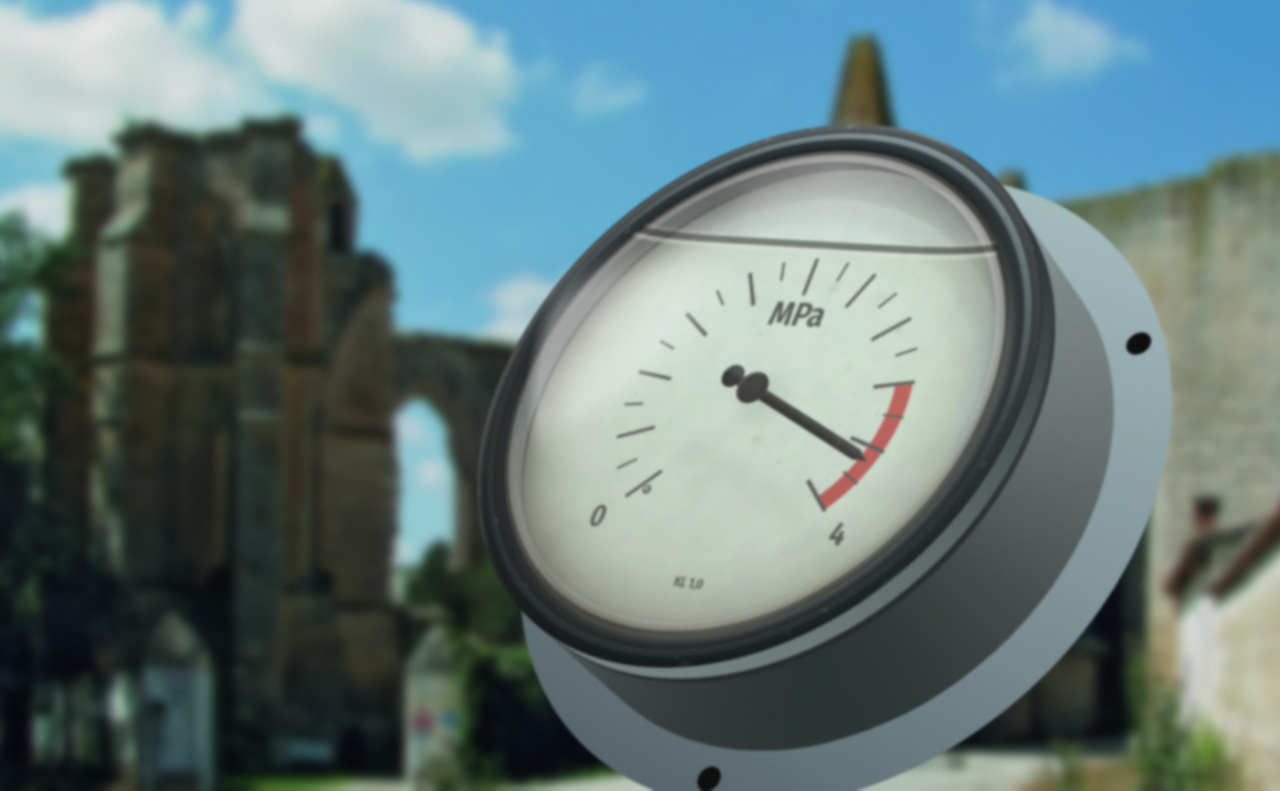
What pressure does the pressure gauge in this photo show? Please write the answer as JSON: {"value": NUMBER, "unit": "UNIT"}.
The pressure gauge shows {"value": 3.7, "unit": "MPa"}
